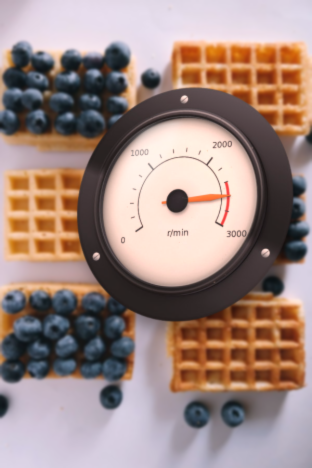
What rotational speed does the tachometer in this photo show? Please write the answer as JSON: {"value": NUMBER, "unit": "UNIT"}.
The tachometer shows {"value": 2600, "unit": "rpm"}
